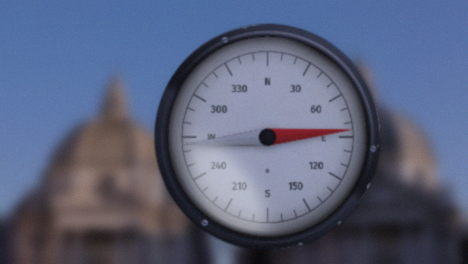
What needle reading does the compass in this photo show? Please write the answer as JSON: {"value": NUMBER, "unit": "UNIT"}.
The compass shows {"value": 85, "unit": "°"}
